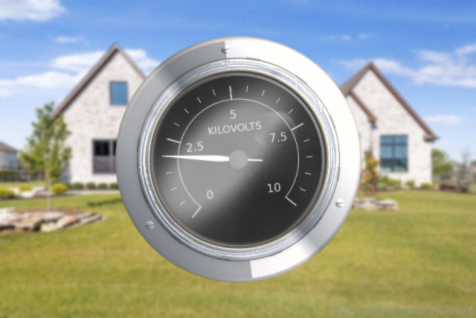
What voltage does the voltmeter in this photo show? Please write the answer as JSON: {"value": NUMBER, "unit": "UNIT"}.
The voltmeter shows {"value": 2, "unit": "kV"}
